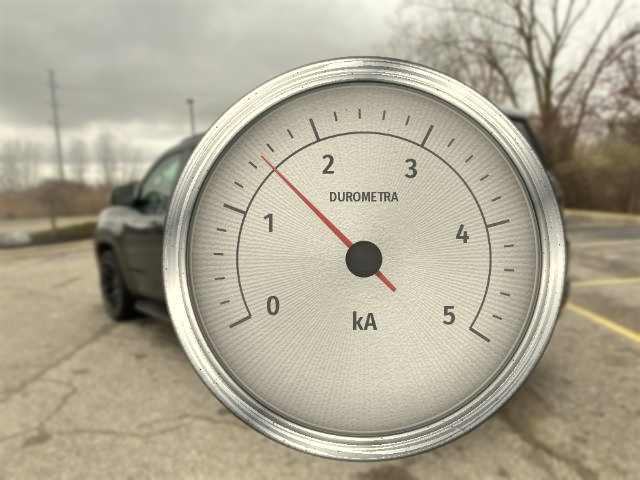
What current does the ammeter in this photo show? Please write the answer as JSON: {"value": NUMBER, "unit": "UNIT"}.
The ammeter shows {"value": 1.5, "unit": "kA"}
